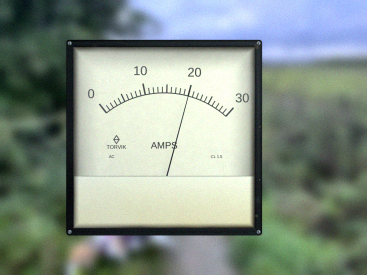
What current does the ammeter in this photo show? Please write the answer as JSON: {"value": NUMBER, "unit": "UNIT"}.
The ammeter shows {"value": 20, "unit": "A"}
